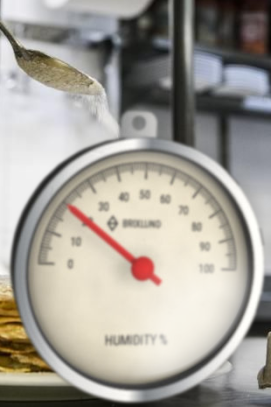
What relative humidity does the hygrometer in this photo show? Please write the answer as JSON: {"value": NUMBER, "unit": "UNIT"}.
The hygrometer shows {"value": 20, "unit": "%"}
